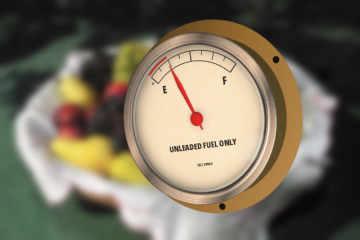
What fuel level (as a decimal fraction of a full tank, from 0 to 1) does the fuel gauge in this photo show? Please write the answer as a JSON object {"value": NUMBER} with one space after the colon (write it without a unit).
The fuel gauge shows {"value": 0.25}
